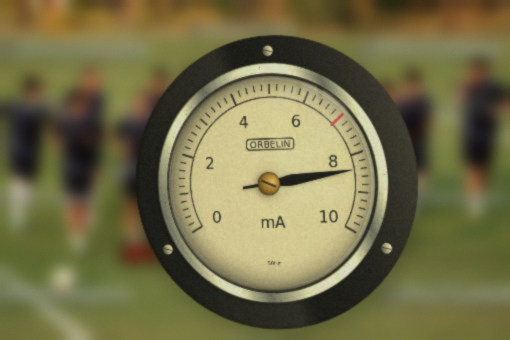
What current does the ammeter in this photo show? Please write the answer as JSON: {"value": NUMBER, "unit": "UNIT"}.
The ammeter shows {"value": 8.4, "unit": "mA"}
